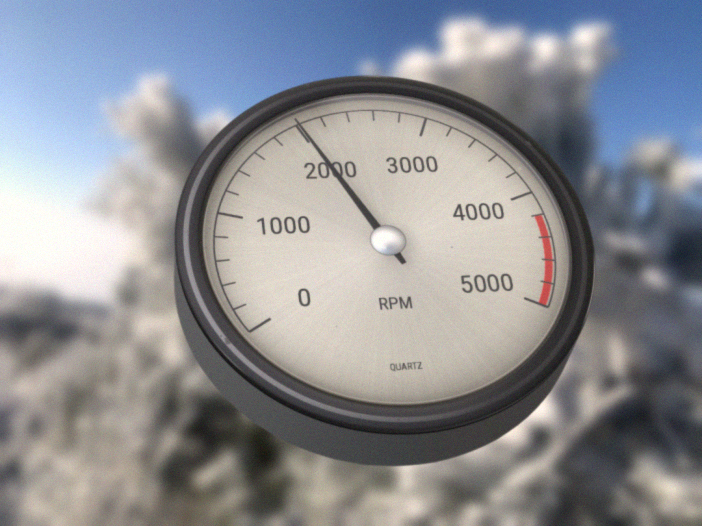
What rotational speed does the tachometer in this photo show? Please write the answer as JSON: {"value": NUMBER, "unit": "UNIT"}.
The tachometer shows {"value": 2000, "unit": "rpm"}
